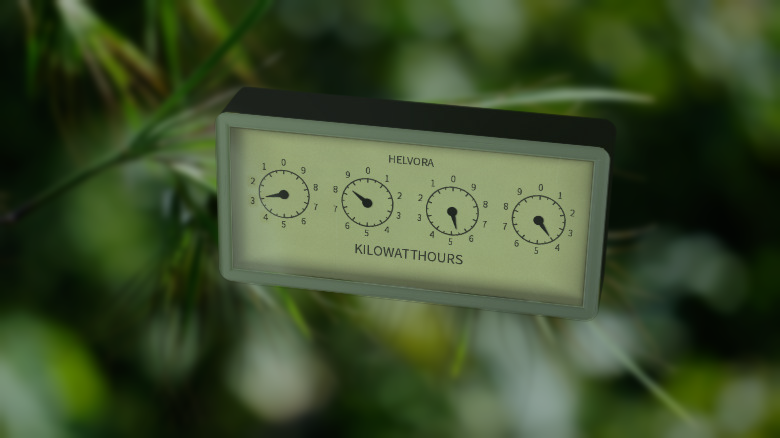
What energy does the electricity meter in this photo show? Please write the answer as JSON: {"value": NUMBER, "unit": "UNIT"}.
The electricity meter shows {"value": 2854, "unit": "kWh"}
